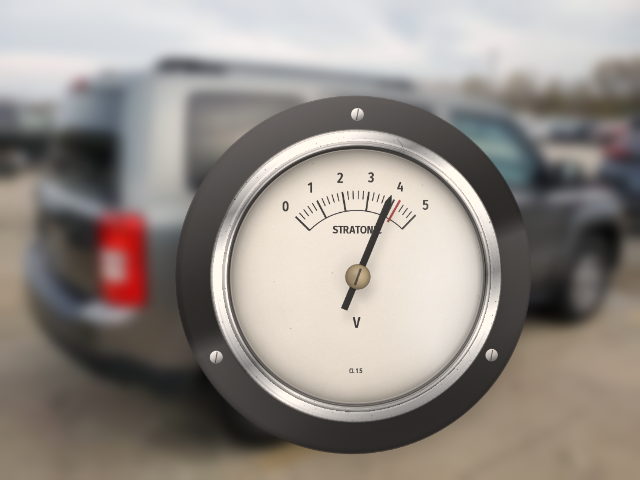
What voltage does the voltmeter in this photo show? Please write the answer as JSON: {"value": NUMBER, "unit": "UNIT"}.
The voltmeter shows {"value": 3.8, "unit": "V"}
